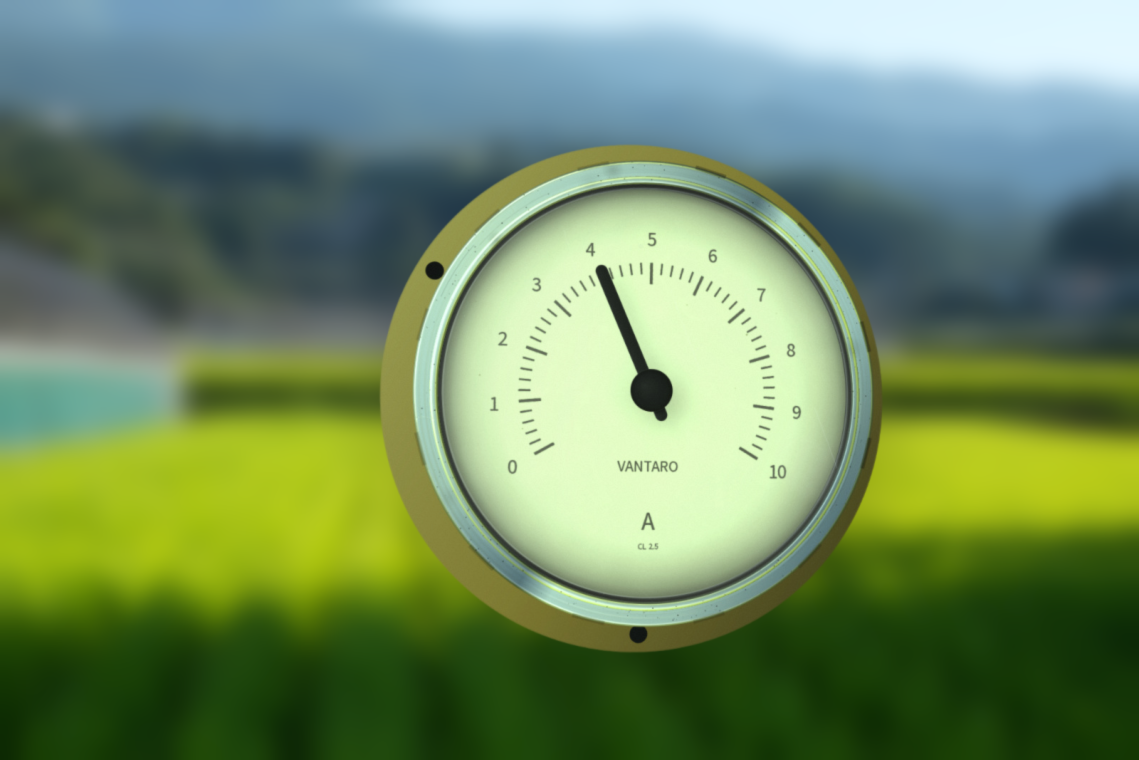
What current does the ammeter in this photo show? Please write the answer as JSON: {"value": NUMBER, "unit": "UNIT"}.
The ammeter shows {"value": 4, "unit": "A"}
